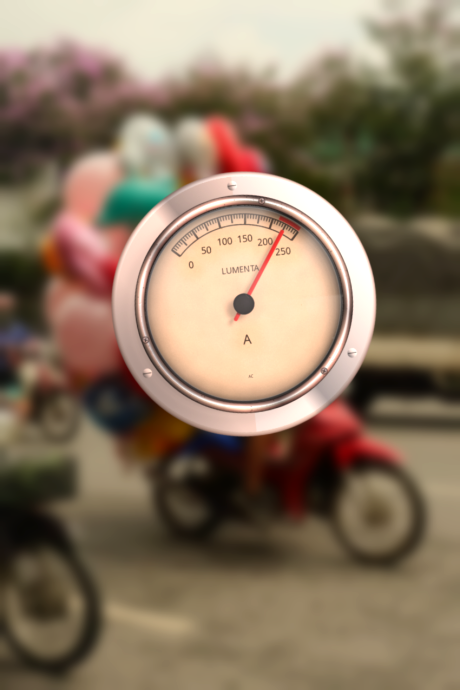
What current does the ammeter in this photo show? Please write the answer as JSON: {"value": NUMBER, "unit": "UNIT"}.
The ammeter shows {"value": 225, "unit": "A"}
